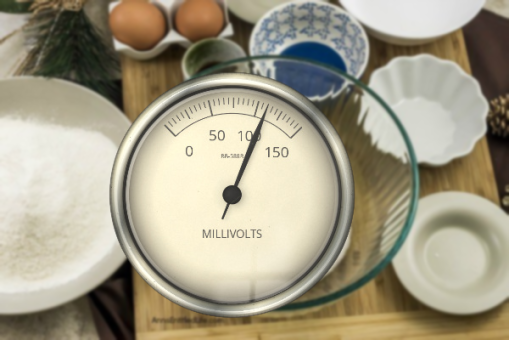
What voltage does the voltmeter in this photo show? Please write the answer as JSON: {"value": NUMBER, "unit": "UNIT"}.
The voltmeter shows {"value": 110, "unit": "mV"}
